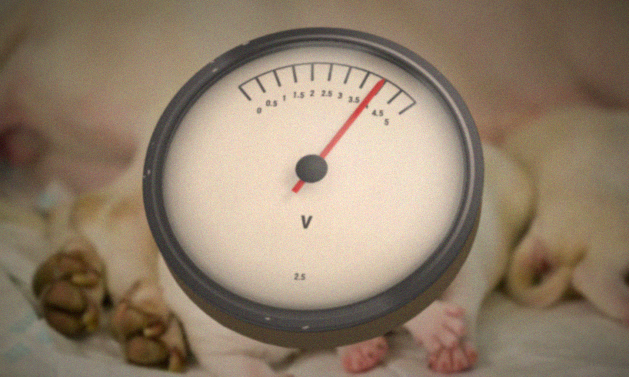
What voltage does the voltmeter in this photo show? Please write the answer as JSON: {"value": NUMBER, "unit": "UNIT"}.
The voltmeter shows {"value": 4, "unit": "V"}
